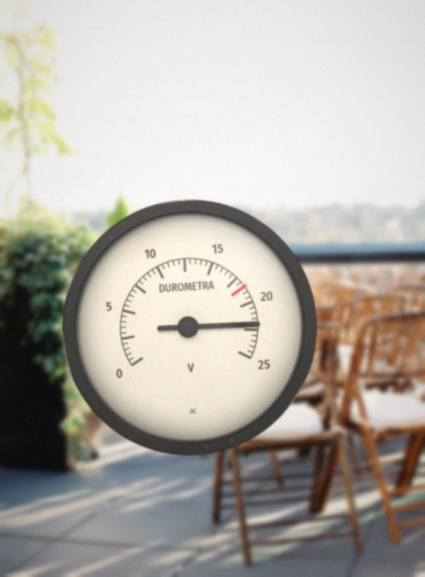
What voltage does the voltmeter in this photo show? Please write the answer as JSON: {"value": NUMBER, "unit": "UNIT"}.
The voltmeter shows {"value": 22, "unit": "V"}
